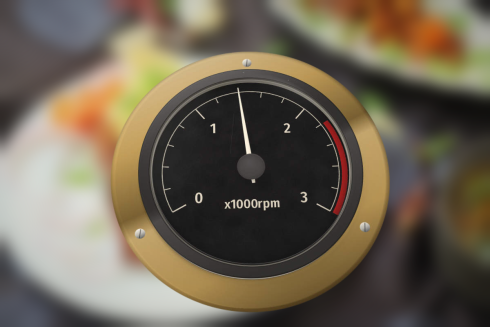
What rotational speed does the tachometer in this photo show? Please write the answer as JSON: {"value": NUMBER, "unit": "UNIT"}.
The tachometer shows {"value": 1400, "unit": "rpm"}
